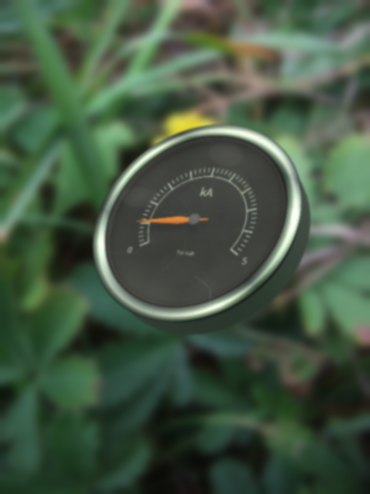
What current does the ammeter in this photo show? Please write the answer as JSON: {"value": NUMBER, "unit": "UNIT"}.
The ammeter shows {"value": 0.5, "unit": "kA"}
